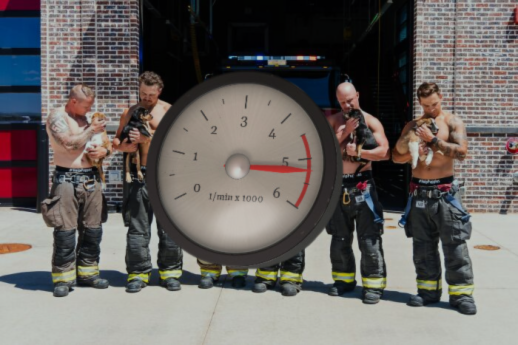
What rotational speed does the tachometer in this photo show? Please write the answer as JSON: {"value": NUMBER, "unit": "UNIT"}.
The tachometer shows {"value": 5250, "unit": "rpm"}
